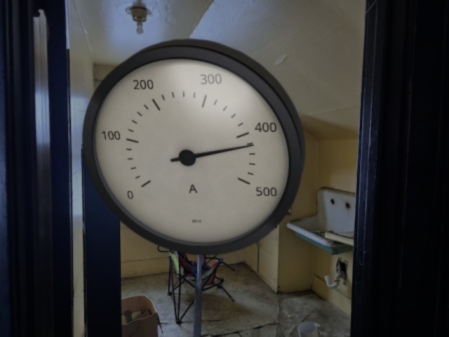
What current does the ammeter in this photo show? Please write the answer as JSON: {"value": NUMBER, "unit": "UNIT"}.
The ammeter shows {"value": 420, "unit": "A"}
